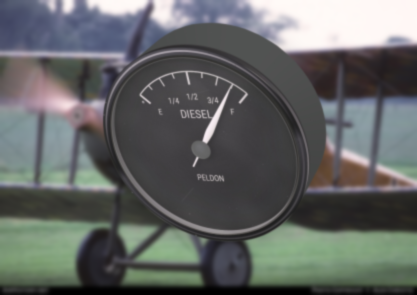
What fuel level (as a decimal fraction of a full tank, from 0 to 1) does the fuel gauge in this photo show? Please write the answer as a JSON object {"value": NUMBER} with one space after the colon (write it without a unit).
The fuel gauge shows {"value": 0.875}
